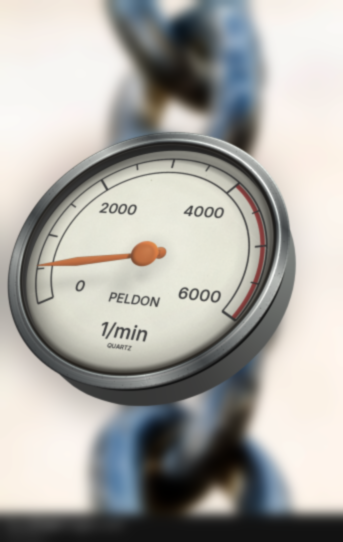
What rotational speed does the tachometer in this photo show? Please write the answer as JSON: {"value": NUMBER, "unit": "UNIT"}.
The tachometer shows {"value": 500, "unit": "rpm"}
